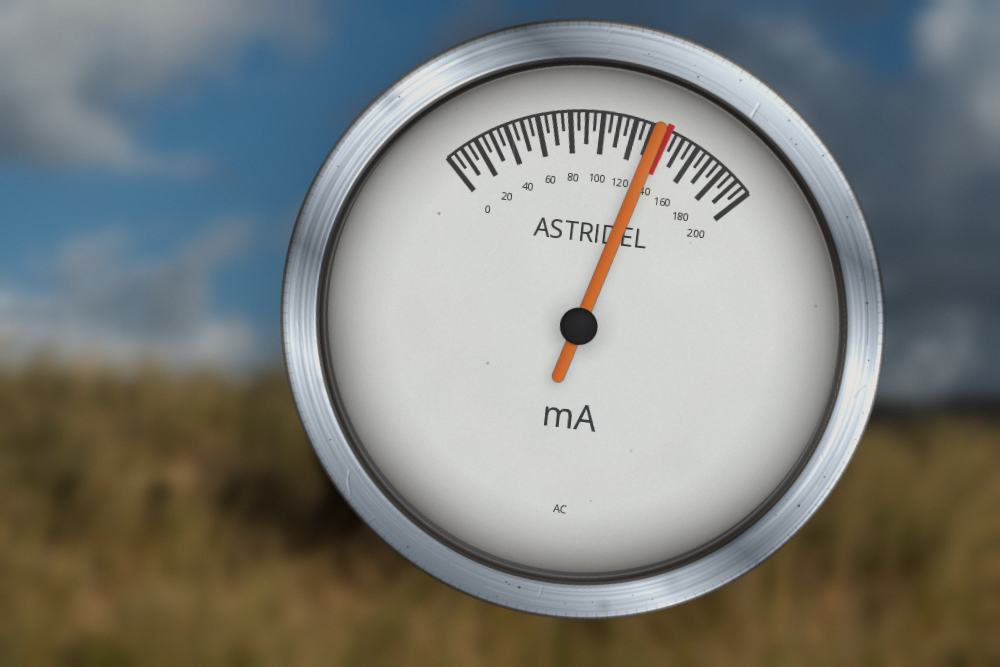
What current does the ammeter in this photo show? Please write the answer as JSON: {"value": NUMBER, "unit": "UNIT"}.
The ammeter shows {"value": 135, "unit": "mA"}
